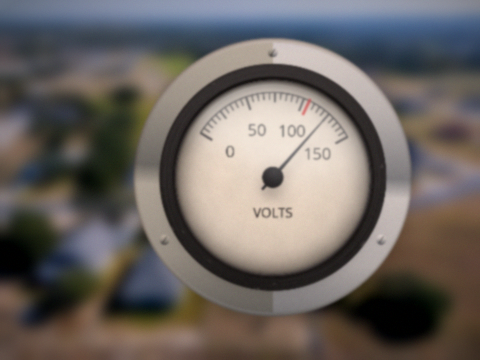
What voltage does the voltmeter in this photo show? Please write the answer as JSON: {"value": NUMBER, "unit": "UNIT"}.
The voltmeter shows {"value": 125, "unit": "V"}
